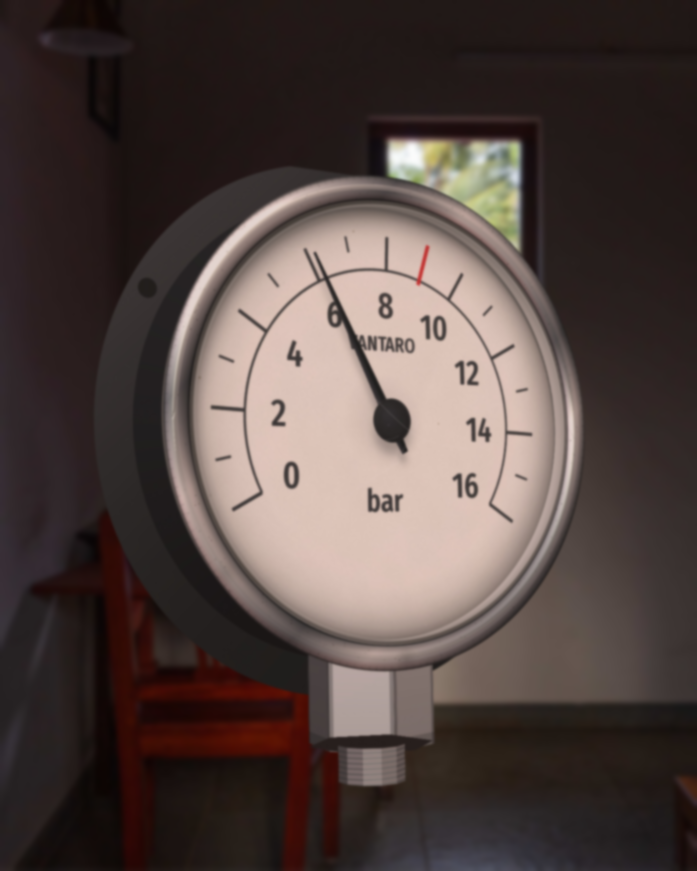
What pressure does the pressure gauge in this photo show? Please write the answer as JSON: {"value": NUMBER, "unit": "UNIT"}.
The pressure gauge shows {"value": 6, "unit": "bar"}
